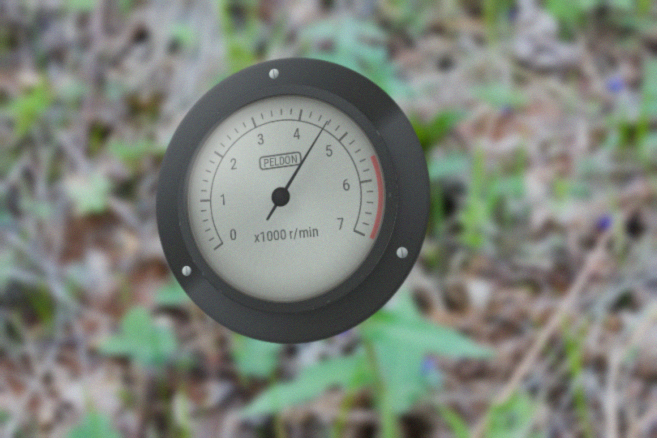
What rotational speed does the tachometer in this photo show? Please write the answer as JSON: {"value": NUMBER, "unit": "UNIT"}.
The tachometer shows {"value": 4600, "unit": "rpm"}
